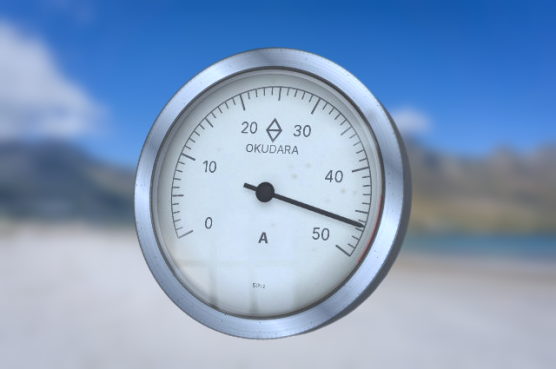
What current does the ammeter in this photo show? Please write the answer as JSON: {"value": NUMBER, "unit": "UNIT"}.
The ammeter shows {"value": 46.5, "unit": "A"}
